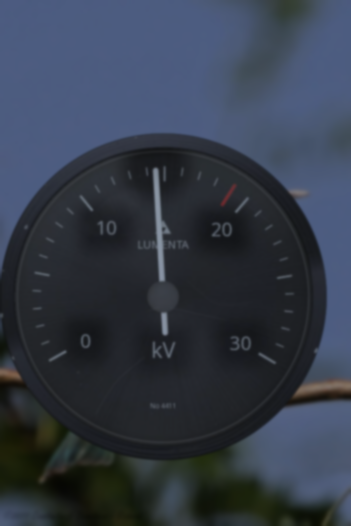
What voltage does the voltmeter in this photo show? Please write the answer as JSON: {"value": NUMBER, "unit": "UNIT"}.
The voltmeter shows {"value": 14.5, "unit": "kV"}
